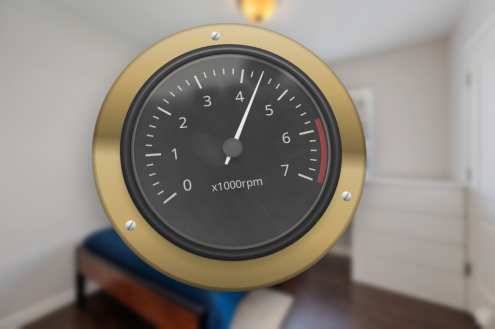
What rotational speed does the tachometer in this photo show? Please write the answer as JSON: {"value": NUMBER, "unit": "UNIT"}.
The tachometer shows {"value": 4400, "unit": "rpm"}
